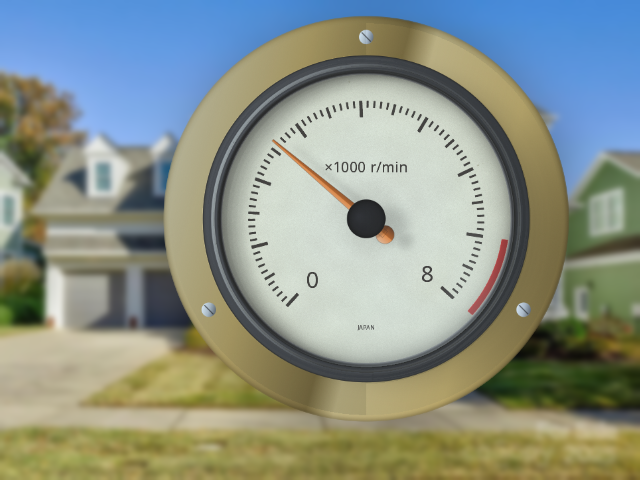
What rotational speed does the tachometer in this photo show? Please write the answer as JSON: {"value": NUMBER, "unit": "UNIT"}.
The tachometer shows {"value": 2600, "unit": "rpm"}
